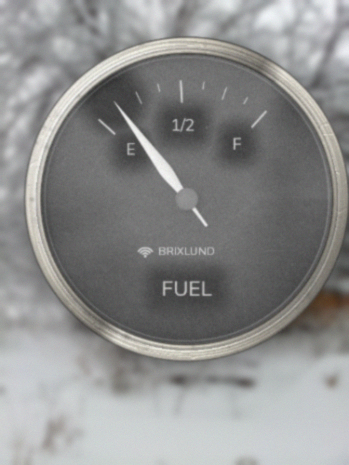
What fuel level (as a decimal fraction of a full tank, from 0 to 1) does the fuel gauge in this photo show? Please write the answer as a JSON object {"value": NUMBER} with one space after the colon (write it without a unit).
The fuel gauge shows {"value": 0.125}
